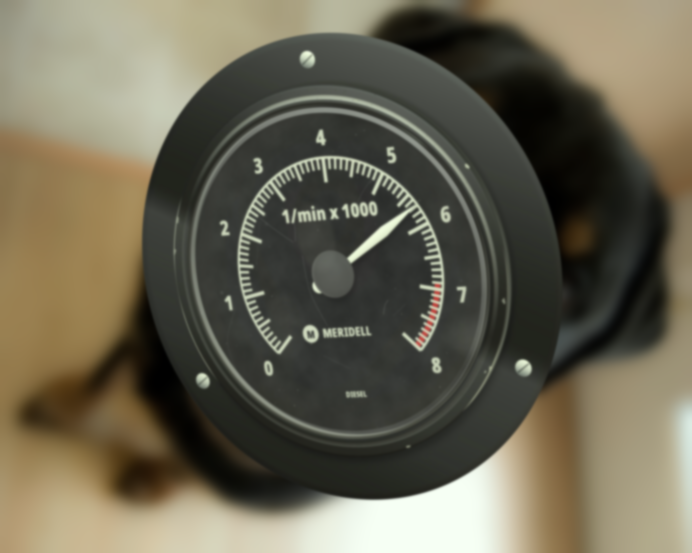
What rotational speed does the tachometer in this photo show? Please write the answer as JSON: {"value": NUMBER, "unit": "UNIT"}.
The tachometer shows {"value": 5700, "unit": "rpm"}
